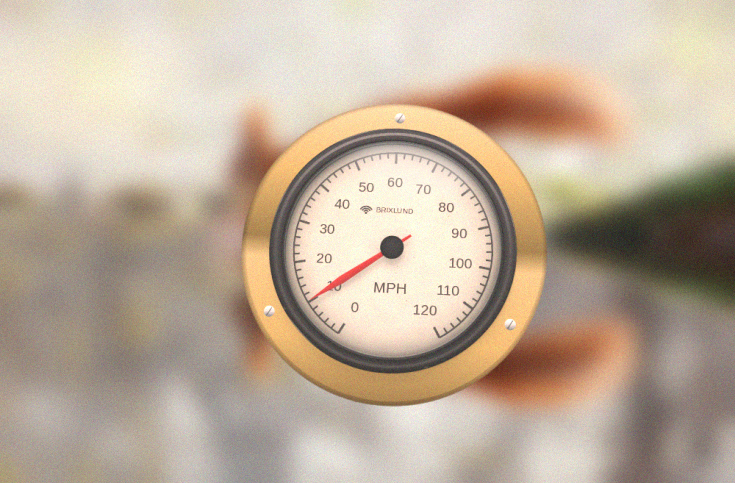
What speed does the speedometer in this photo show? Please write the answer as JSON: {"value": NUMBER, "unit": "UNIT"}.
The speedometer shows {"value": 10, "unit": "mph"}
